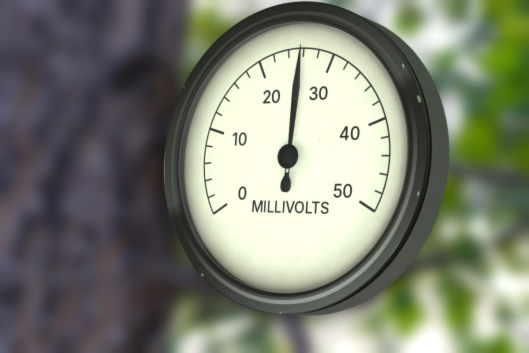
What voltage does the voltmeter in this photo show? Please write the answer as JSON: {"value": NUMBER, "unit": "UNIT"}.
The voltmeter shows {"value": 26, "unit": "mV"}
